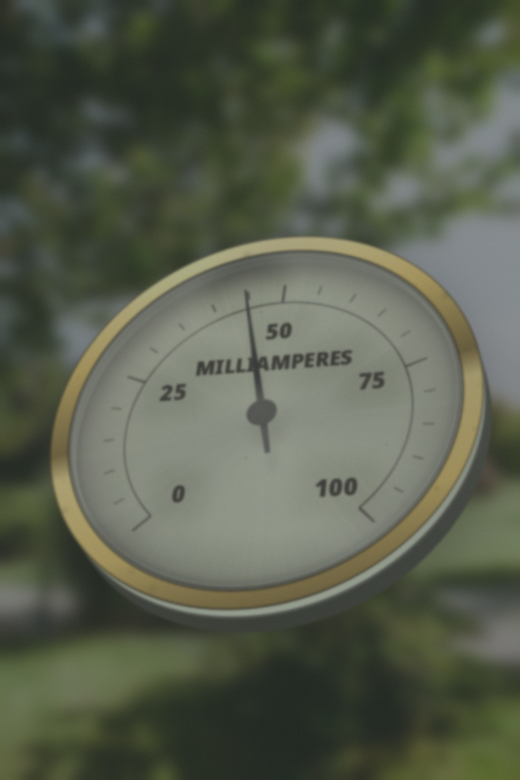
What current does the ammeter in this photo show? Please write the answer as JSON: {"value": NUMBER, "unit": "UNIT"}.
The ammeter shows {"value": 45, "unit": "mA"}
